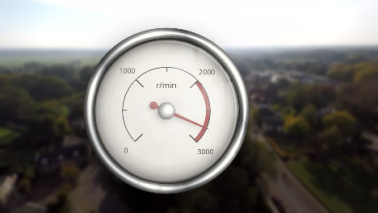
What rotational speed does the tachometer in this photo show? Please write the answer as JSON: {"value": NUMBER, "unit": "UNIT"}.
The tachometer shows {"value": 2750, "unit": "rpm"}
